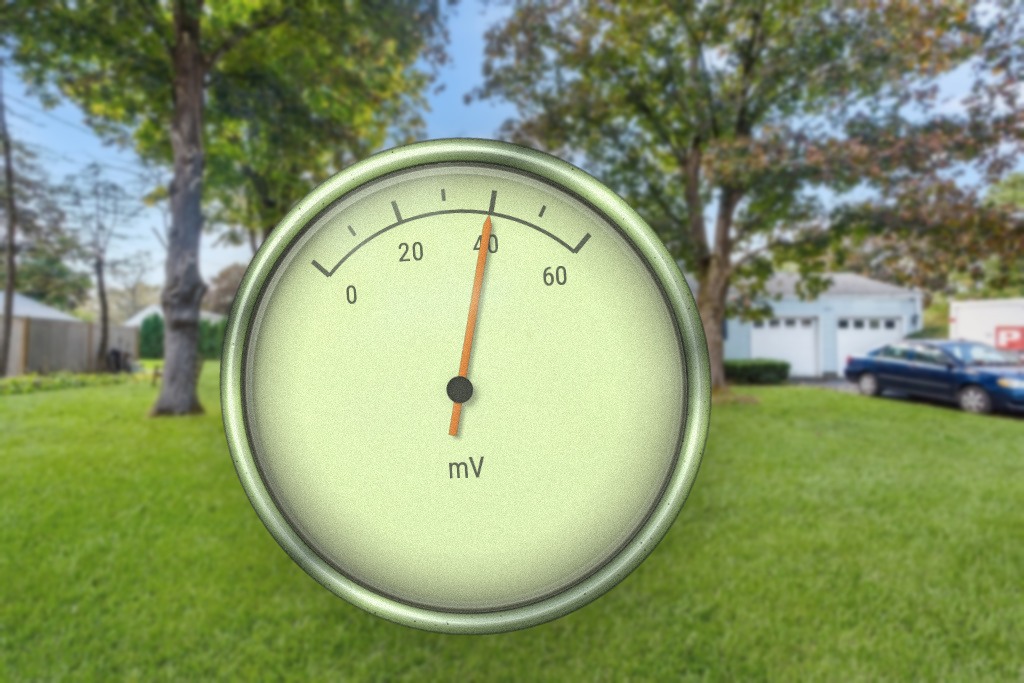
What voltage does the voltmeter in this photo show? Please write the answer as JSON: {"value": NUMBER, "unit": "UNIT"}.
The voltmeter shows {"value": 40, "unit": "mV"}
